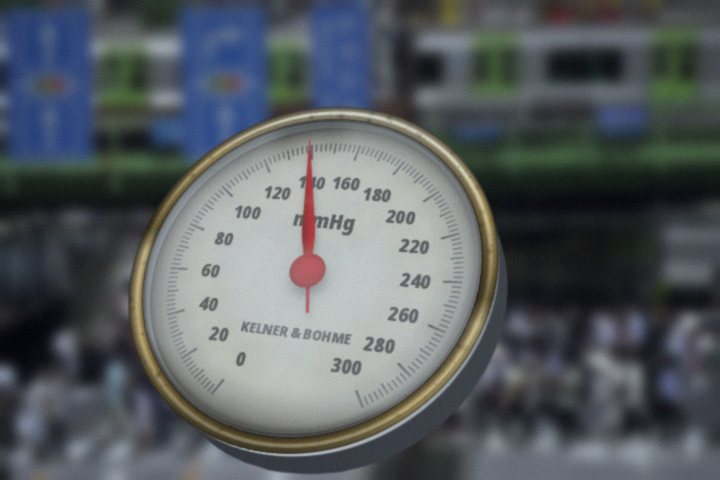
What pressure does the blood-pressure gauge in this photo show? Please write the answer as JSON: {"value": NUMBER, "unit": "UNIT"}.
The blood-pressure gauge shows {"value": 140, "unit": "mmHg"}
